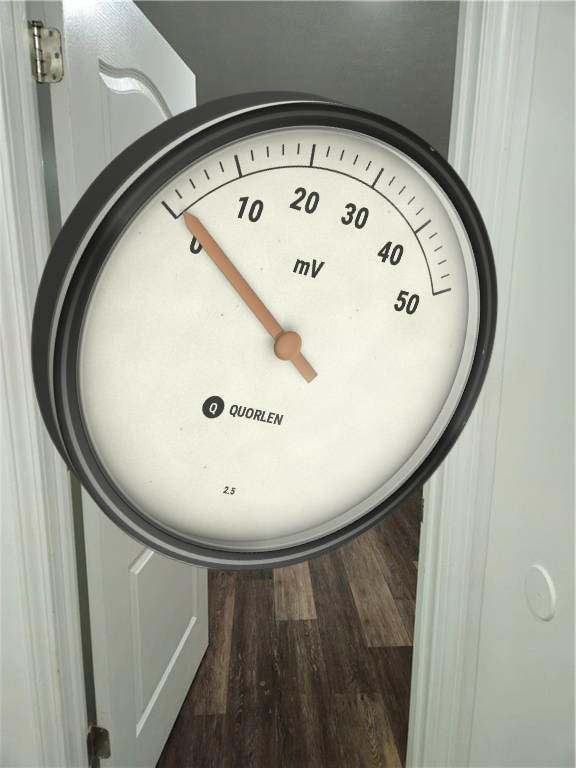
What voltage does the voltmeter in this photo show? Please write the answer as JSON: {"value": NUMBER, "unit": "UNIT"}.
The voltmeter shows {"value": 1, "unit": "mV"}
